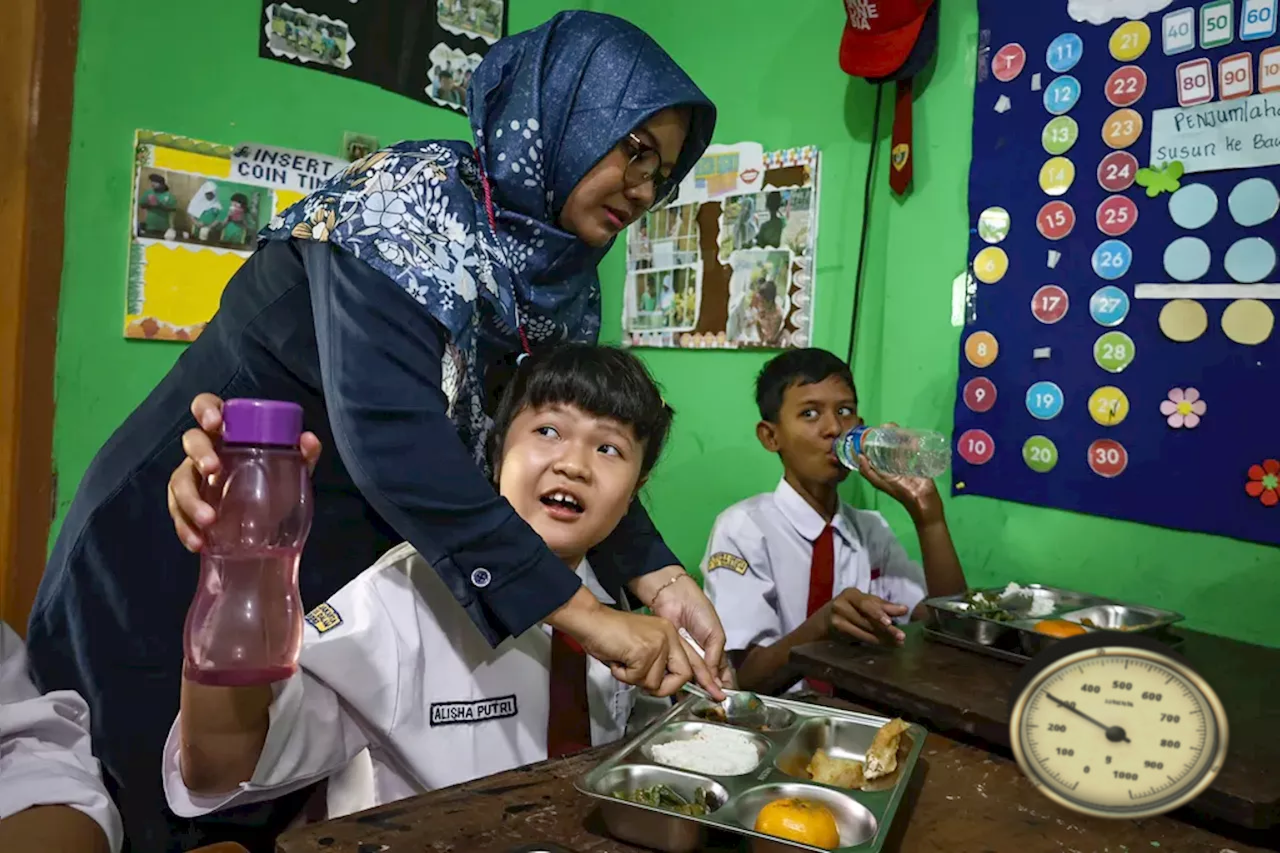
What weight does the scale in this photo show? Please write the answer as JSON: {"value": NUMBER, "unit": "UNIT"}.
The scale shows {"value": 300, "unit": "g"}
